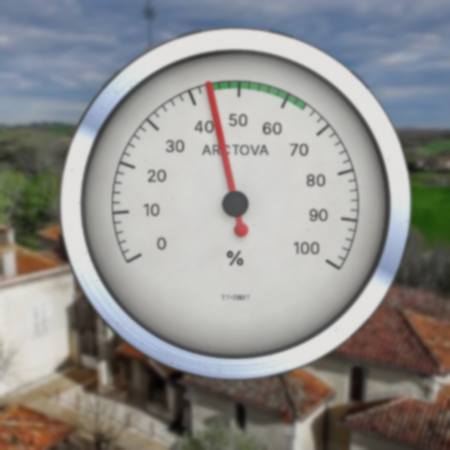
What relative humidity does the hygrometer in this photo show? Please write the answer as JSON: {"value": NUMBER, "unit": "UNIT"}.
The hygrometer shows {"value": 44, "unit": "%"}
